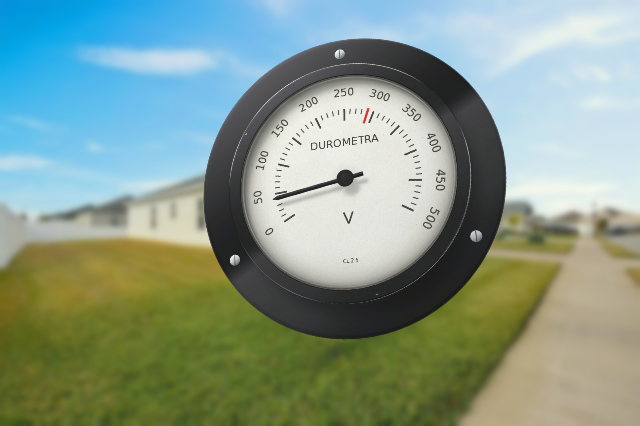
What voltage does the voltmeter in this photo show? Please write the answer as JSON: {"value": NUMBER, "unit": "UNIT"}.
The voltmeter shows {"value": 40, "unit": "V"}
